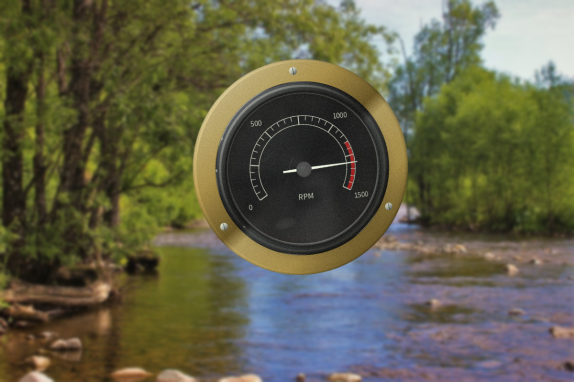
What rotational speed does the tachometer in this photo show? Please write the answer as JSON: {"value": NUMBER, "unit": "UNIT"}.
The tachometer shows {"value": 1300, "unit": "rpm"}
